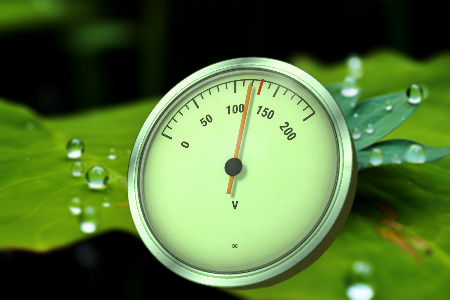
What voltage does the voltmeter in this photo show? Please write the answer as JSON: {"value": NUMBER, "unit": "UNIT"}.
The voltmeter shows {"value": 120, "unit": "V"}
